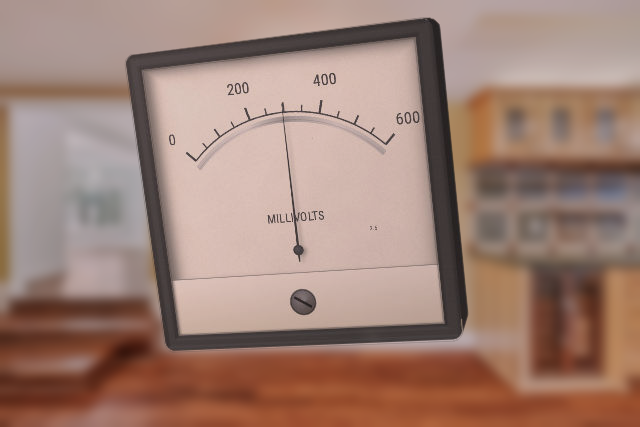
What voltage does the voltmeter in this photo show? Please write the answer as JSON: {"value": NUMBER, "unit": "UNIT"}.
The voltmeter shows {"value": 300, "unit": "mV"}
